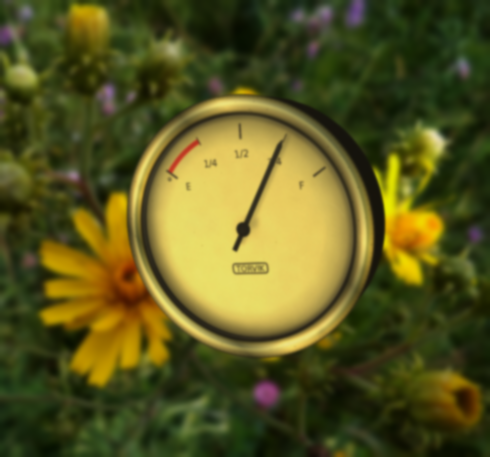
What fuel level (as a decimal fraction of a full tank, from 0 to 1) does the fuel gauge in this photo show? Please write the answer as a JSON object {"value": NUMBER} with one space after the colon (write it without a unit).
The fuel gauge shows {"value": 0.75}
